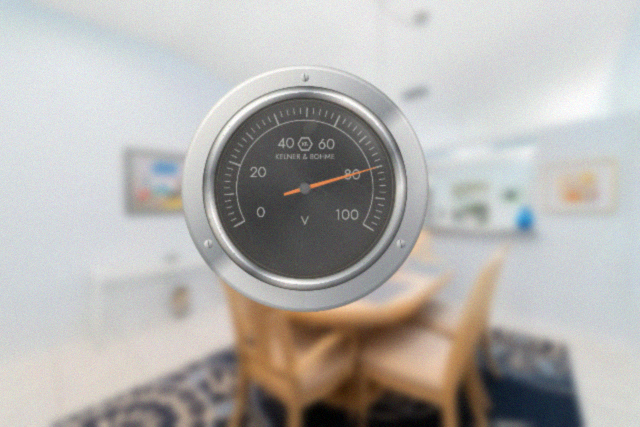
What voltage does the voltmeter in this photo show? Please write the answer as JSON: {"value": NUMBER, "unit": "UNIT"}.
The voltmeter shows {"value": 80, "unit": "V"}
